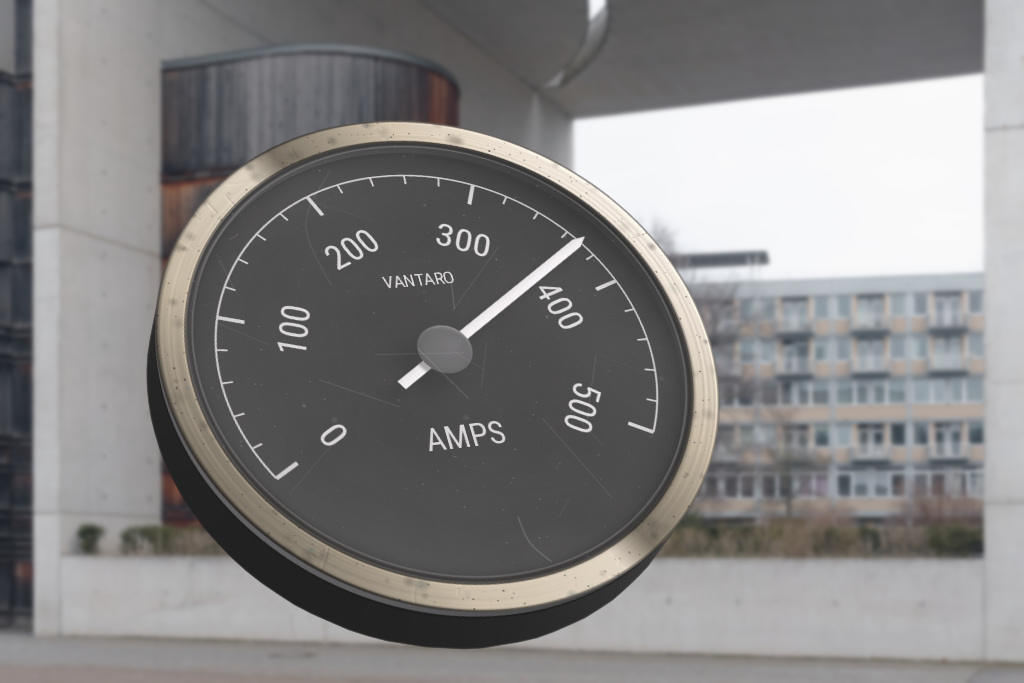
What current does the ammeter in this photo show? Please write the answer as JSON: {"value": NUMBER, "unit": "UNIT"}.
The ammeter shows {"value": 370, "unit": "A"}
